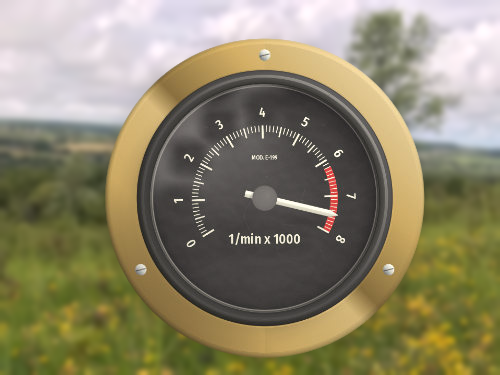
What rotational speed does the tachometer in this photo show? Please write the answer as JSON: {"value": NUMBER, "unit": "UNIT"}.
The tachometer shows {"value": 7500, "unit": "rpm"}
